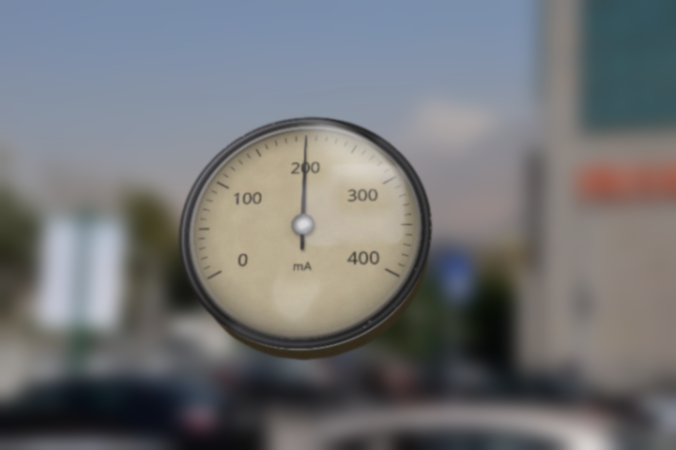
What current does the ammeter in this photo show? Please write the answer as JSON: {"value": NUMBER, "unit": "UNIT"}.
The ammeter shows {"value": 200, "unit": "mA"}
